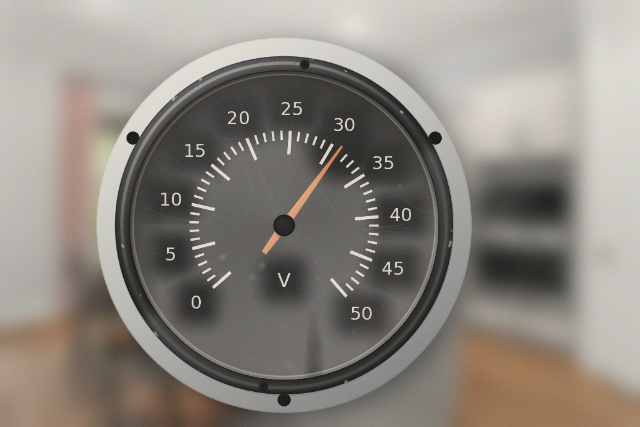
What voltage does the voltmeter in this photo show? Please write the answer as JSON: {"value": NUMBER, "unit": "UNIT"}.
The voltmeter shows {"value": 31, "unit": "V"}
